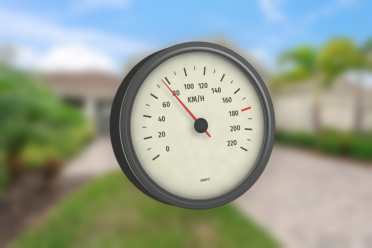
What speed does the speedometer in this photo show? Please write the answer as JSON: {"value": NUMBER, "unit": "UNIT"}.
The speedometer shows {"value": 75, "unit": "km/h"}
